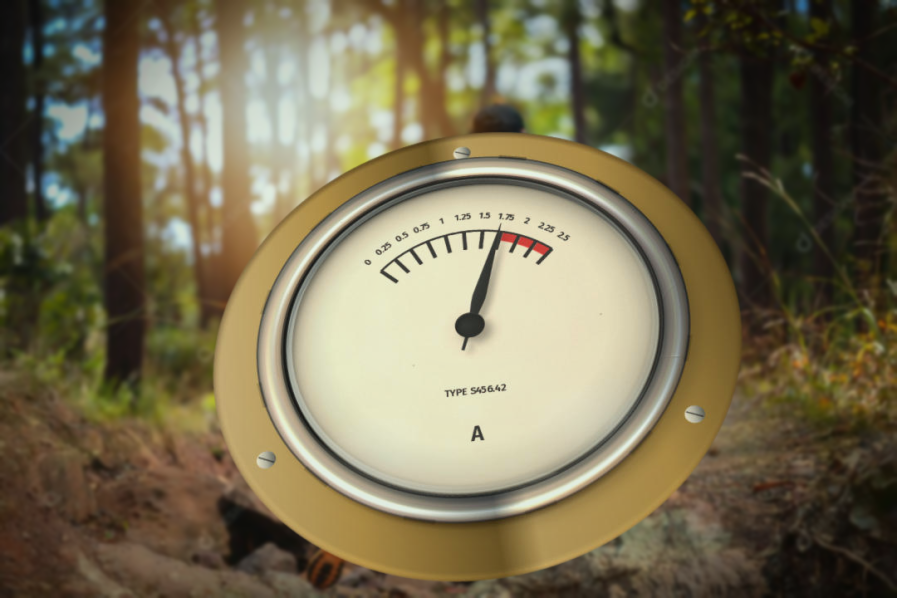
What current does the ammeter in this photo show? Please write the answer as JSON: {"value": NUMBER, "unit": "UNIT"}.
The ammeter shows {"value": 1.75, "unit": "A"}
